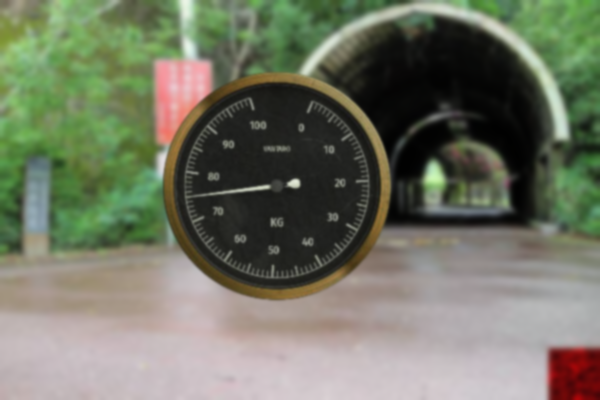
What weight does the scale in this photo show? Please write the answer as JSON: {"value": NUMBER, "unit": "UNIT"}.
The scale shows {"value": 75, "unit": "kg"}
